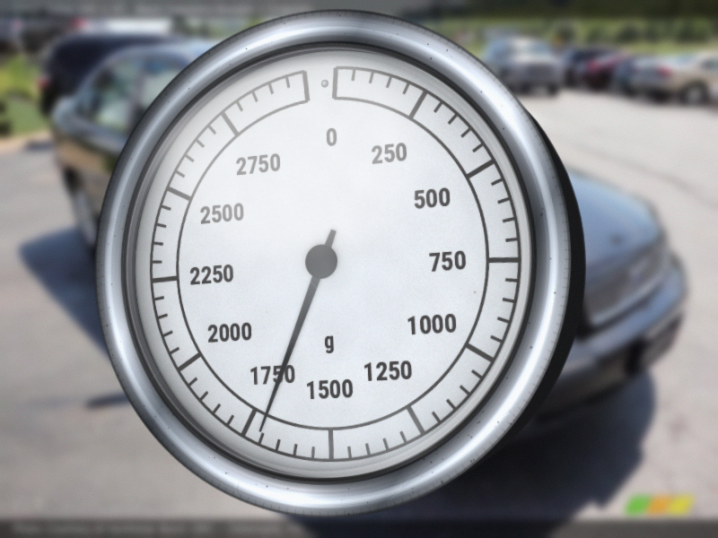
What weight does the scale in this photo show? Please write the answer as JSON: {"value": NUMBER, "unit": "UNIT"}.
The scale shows {"value": 1700, "unit": "g"}
